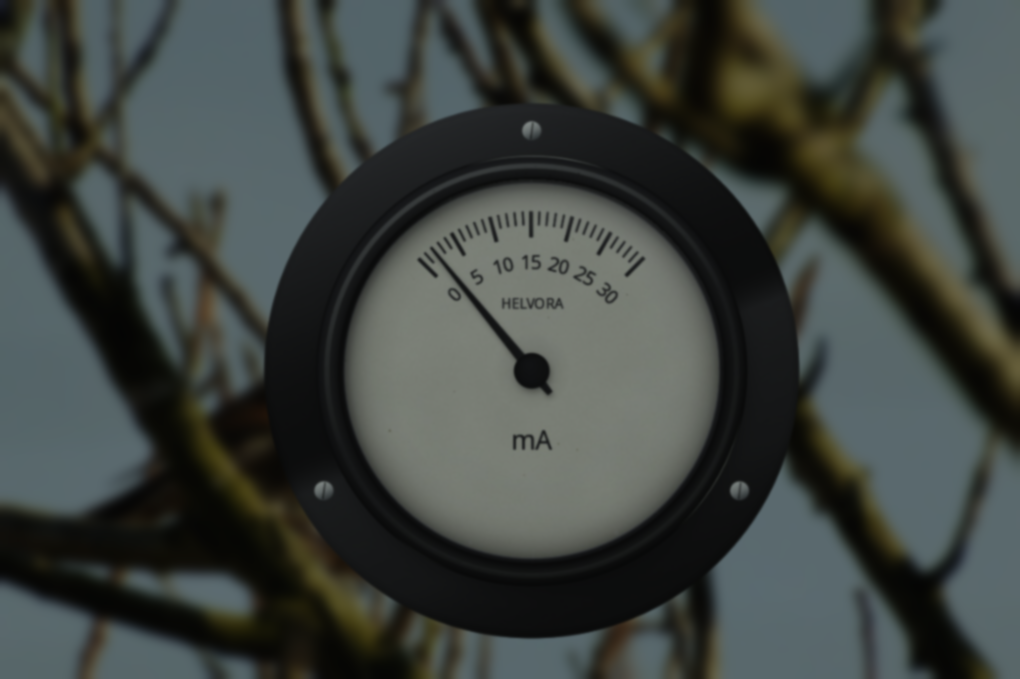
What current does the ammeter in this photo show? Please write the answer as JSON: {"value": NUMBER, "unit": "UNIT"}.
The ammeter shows {"value": 2, "unit": "mA"}
